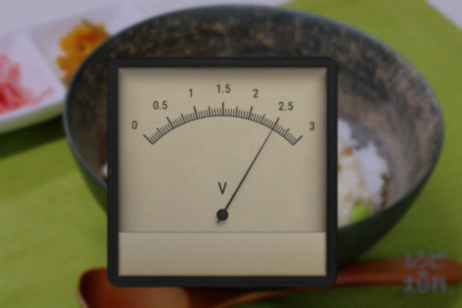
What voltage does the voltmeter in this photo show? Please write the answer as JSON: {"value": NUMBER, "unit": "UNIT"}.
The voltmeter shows {"value": 2.5, "unit": "V"}
